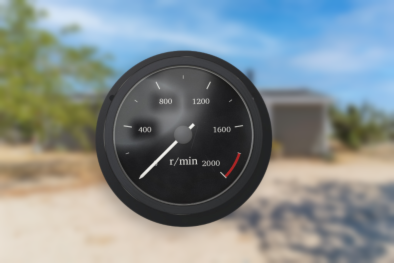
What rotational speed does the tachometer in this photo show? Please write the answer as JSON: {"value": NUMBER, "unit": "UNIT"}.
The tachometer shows {"value": 0, "unit": "rpm"}
